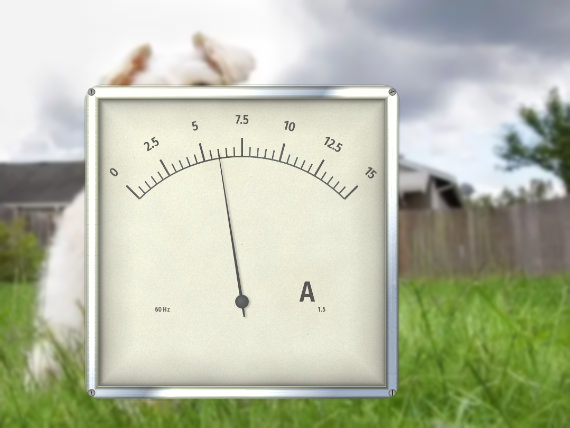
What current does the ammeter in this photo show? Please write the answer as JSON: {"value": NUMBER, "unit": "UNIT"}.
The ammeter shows {"value": 6, "unit": "A"}
